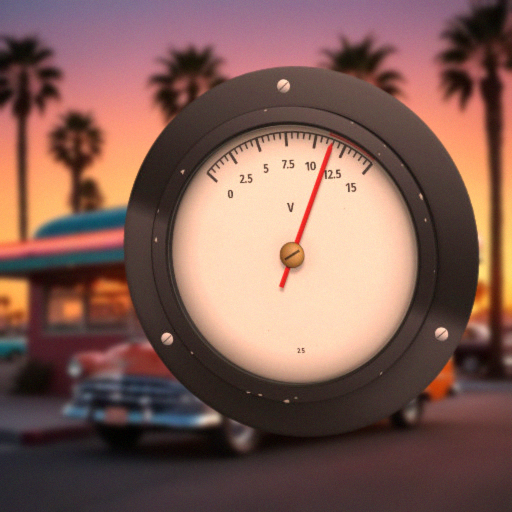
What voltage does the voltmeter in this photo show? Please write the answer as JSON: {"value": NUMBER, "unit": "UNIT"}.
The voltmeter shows {"value": 11.5, "unit": "V"}
